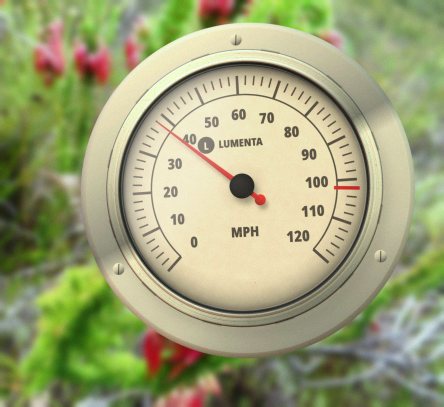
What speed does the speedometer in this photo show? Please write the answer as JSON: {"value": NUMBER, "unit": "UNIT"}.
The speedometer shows {"value": 38, "unit": "mph"}
